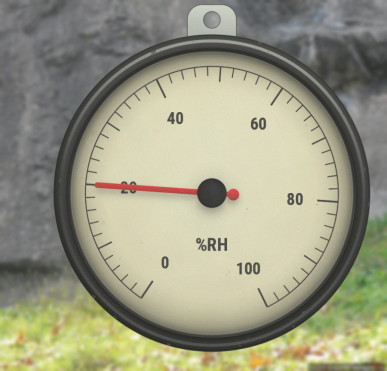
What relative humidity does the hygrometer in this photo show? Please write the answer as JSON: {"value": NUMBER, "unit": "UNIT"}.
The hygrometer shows {"value": 20, "unit": "%"}
